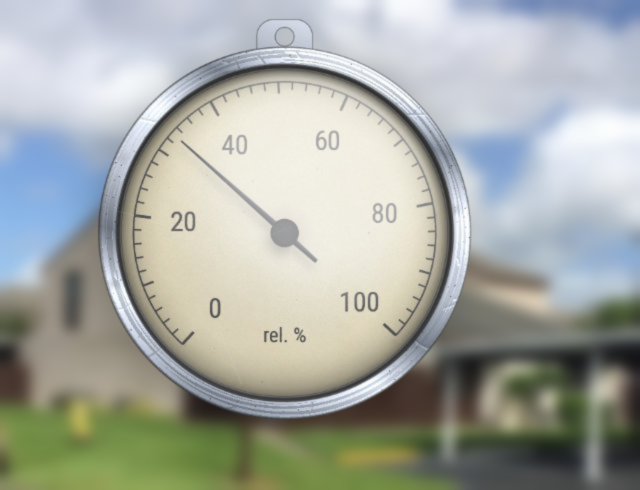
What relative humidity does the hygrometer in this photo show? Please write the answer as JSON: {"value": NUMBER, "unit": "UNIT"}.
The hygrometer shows {"value": 33, "unit": "%"}
